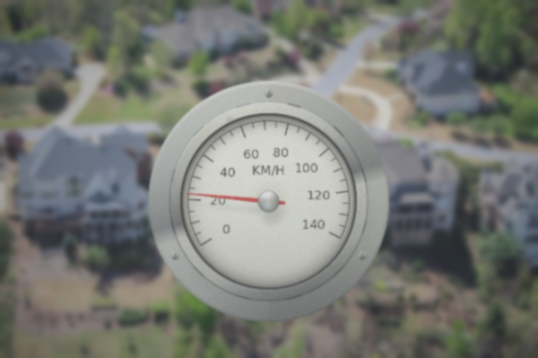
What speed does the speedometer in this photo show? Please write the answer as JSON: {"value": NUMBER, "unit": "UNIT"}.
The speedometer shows {"value": 22.5, "unit": "km/h"}
